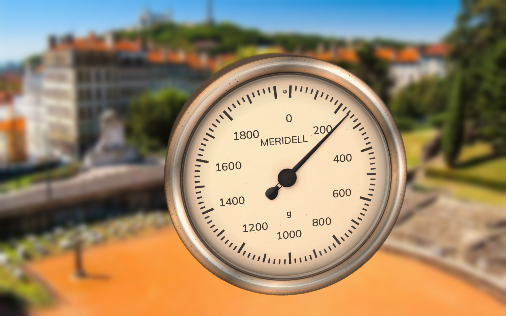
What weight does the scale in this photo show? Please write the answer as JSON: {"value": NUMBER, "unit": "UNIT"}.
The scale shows {"value": 240, "unit": "g"}
